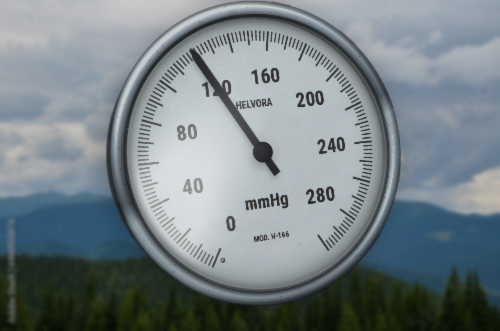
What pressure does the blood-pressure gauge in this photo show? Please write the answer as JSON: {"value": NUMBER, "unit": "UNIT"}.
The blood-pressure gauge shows {"value": 120, "unit": "mmHg"}
